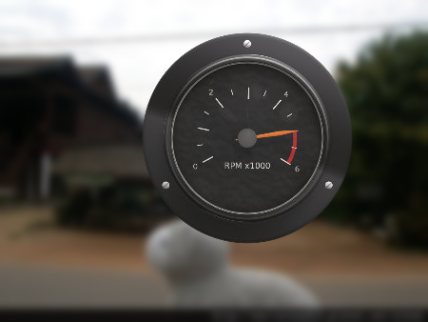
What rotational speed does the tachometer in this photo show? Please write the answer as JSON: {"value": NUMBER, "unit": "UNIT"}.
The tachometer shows {"value": 5000, "unit": "rpm"}
